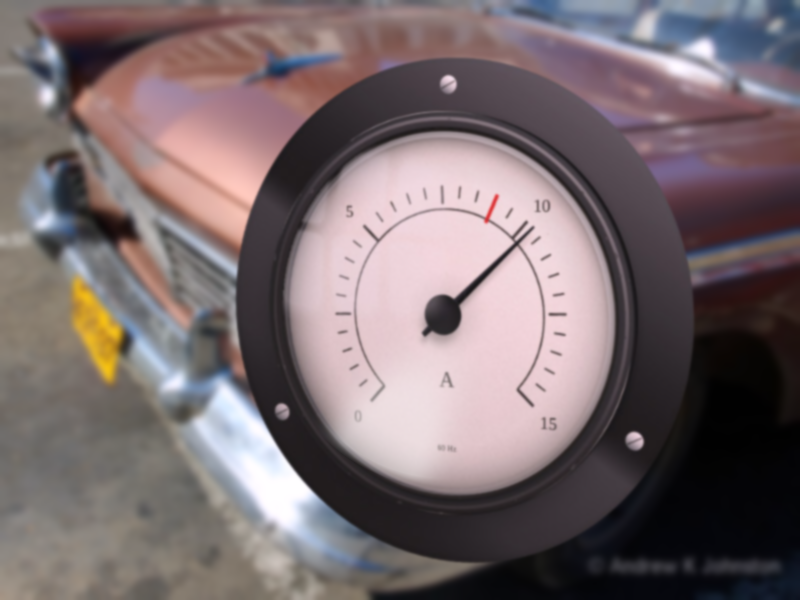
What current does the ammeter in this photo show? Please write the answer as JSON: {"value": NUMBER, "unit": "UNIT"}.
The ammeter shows {"value": 10.25, "unit": "A"}
